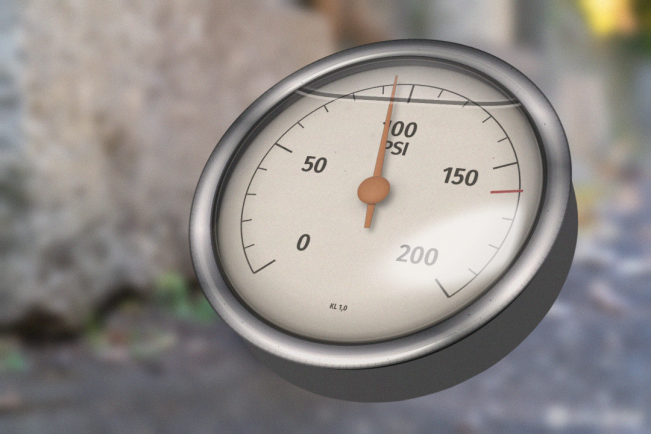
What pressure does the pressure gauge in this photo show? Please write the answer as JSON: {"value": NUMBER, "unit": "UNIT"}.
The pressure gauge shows {"value": 95, "unit": "psi"}
